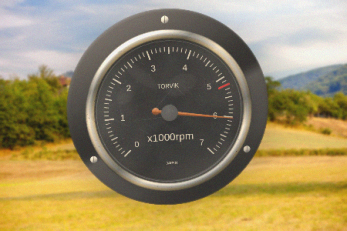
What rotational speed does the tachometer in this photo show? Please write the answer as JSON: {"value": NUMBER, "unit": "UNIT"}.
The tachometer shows {"value": 6000, "unit": "rpm"}
